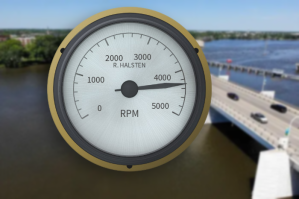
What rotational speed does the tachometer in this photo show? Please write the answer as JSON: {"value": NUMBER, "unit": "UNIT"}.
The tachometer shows {"value": 4300, "unit": "rpm"}
